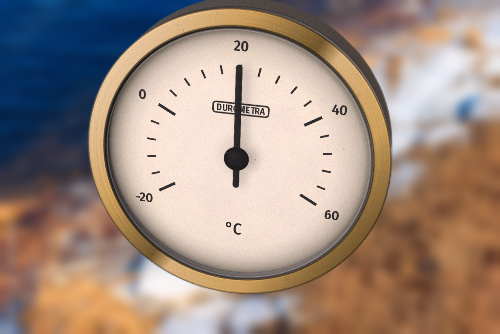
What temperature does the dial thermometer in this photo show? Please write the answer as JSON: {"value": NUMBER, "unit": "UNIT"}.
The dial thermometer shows {"value": 20, "unit": "°C"}
